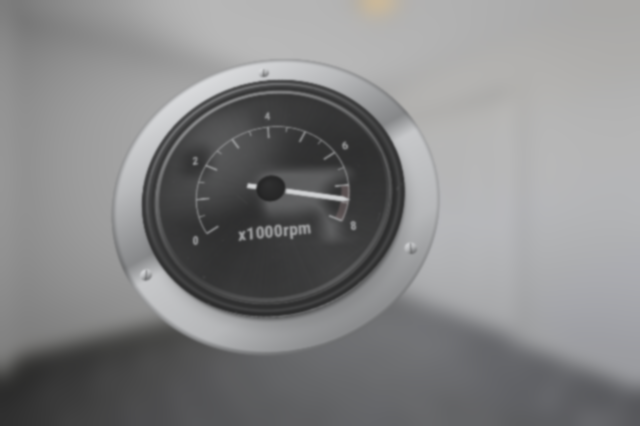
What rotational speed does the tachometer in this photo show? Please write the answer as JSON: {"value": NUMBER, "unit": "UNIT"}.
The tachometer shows {"value": 7500, "unit": "rpm"}
